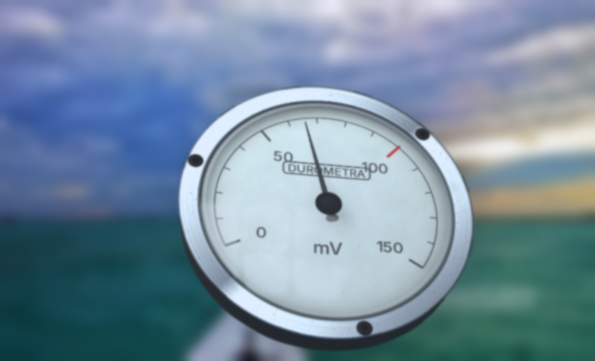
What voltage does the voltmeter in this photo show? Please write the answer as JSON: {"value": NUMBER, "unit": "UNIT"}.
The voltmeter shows {"value": 65, "unit": "mV"}
